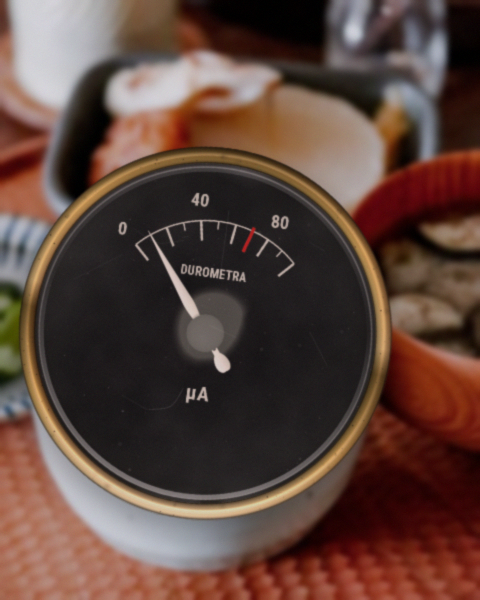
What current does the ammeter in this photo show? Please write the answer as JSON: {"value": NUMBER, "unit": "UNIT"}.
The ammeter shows {"value": 10, "unit": "µA"}
